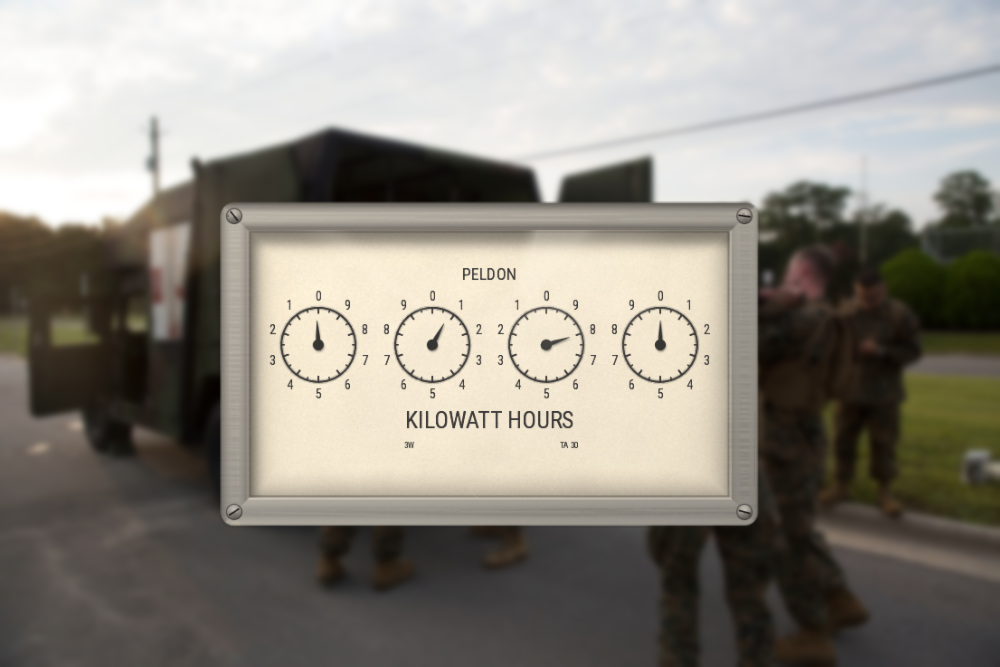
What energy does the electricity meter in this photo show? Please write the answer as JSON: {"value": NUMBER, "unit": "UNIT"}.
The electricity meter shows {"value": 80, "unit": "kWh"}
